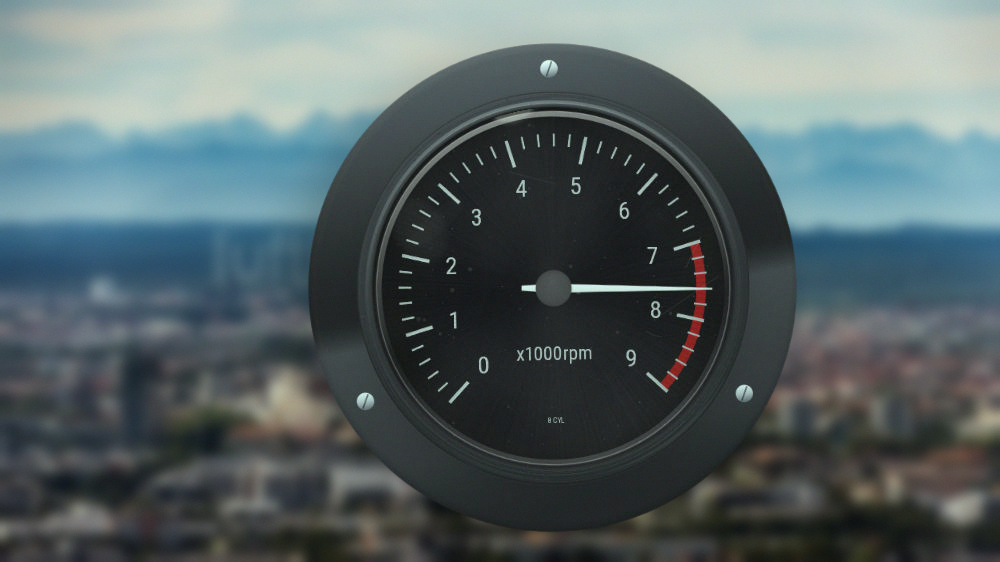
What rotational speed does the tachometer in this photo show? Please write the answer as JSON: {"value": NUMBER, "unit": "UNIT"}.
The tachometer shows {"value": 7600, "unit": "rpm"}
